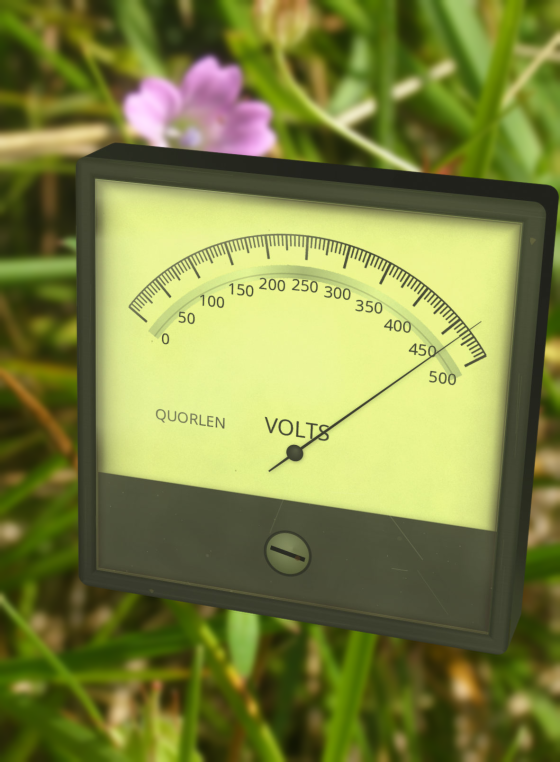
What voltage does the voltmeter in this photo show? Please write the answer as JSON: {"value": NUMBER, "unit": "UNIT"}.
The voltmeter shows {"value": 465, "unit": "V"}
